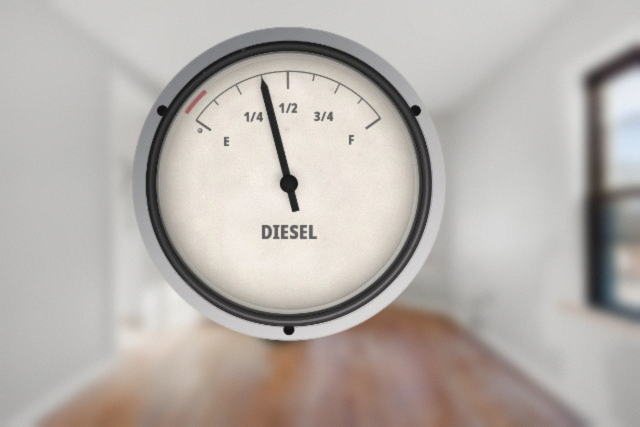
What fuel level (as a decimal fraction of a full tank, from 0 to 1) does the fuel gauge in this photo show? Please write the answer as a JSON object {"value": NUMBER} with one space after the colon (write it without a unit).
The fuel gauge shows {"value": 0.375}
